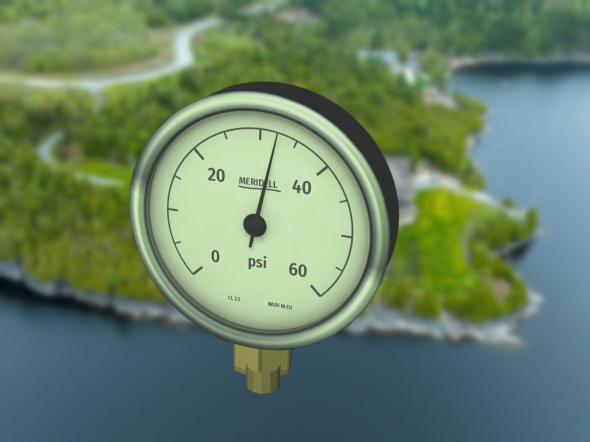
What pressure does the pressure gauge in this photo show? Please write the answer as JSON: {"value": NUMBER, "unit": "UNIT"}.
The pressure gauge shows {"value": 32.5, "unit": "psi"}
